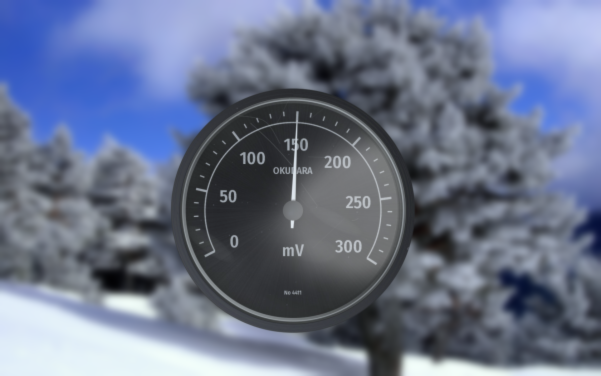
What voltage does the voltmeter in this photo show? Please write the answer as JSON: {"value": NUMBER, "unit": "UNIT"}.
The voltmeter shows {"value": 150, "unit": "mV"}
